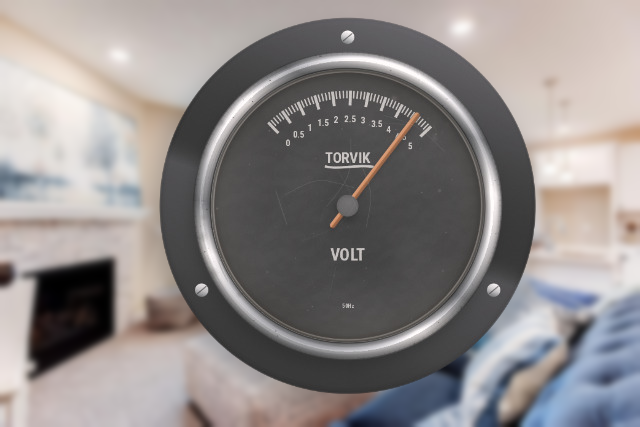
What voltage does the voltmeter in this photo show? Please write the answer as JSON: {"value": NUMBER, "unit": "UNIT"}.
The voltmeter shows {"value": 4.5, "unit": "V"}
